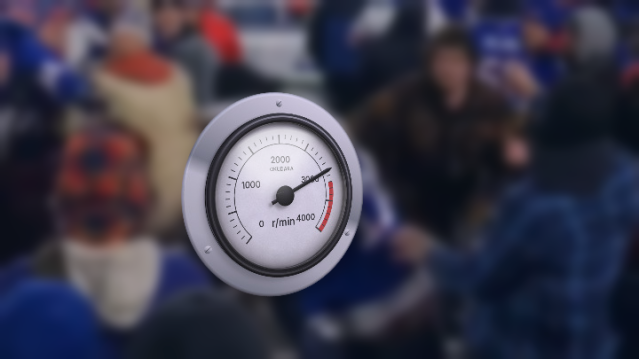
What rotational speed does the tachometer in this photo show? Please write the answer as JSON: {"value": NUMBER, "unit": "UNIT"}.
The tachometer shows {"value": 3000, "unit": "rpm"}
